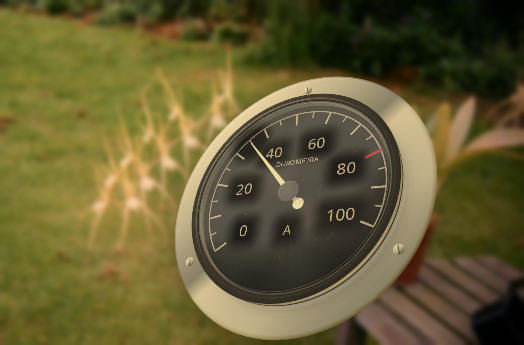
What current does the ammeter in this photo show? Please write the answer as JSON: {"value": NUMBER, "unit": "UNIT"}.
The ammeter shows {"value": 35, "unit": "A"}
